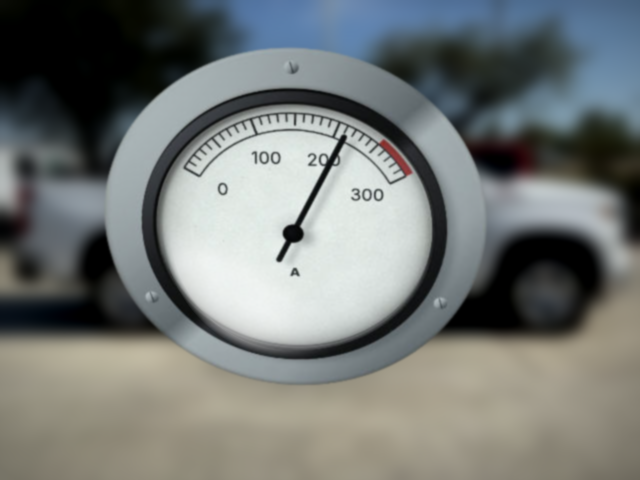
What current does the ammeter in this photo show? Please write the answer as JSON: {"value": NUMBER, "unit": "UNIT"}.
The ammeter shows {"value": 210, "unit": "A"}
